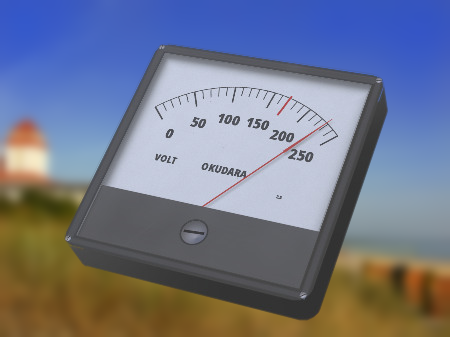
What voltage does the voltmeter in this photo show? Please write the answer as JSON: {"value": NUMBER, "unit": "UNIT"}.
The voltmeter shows {"value": 230, "unit": "V"}
